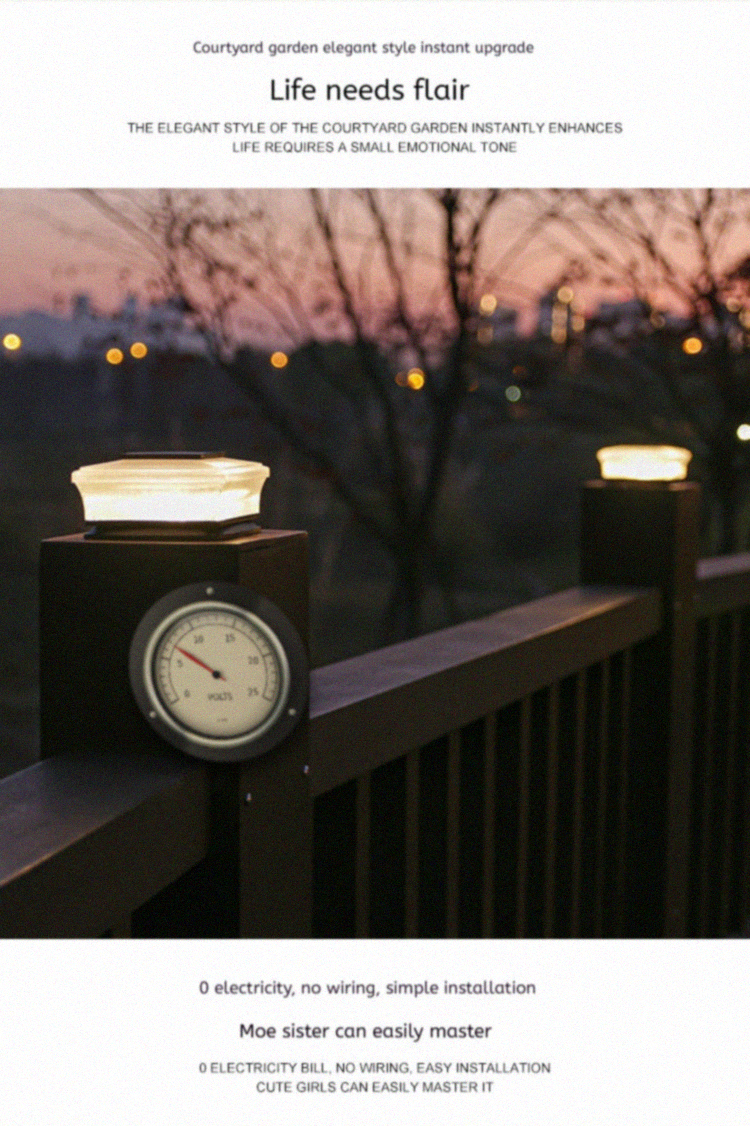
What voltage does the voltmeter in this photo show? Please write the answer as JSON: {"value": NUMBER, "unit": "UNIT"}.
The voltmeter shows {"value": 7, "unit": "V"}
